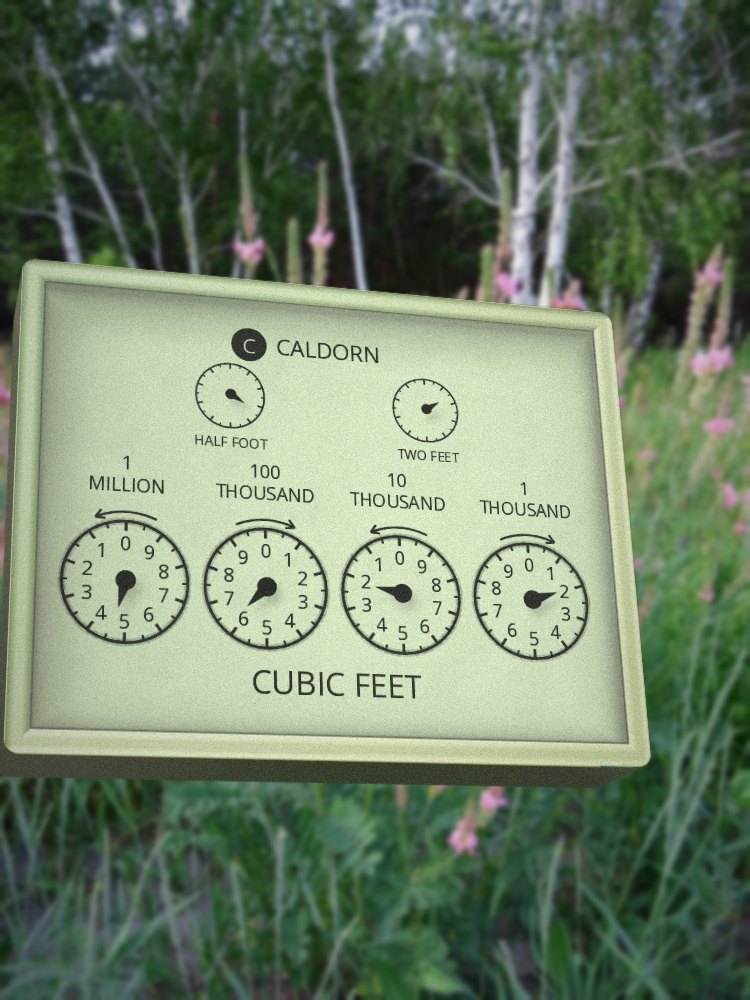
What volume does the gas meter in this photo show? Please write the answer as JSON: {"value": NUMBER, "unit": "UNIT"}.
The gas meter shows {"value": 462200, "unit": "ft³"}
